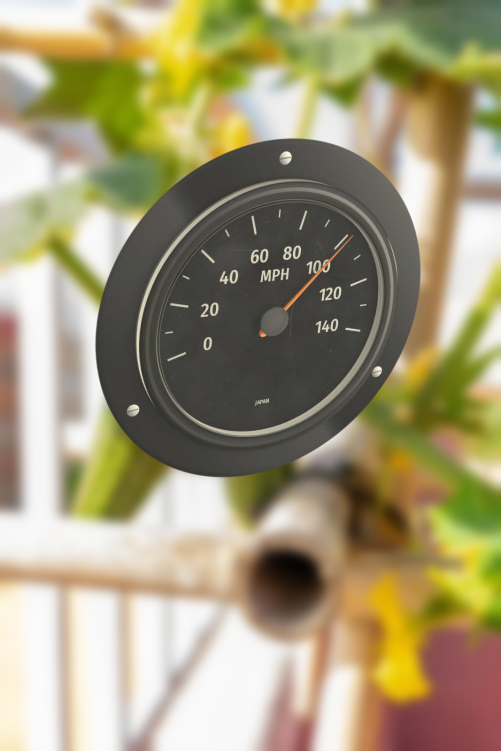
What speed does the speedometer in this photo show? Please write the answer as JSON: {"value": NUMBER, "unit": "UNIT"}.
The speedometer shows {"value": 100, "unit": "mph"}
